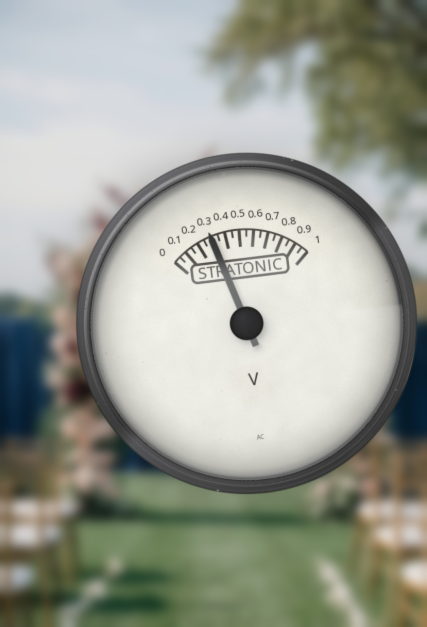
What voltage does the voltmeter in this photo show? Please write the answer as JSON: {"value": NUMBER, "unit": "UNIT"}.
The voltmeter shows {"value": 0.3, "unit": "V"}
